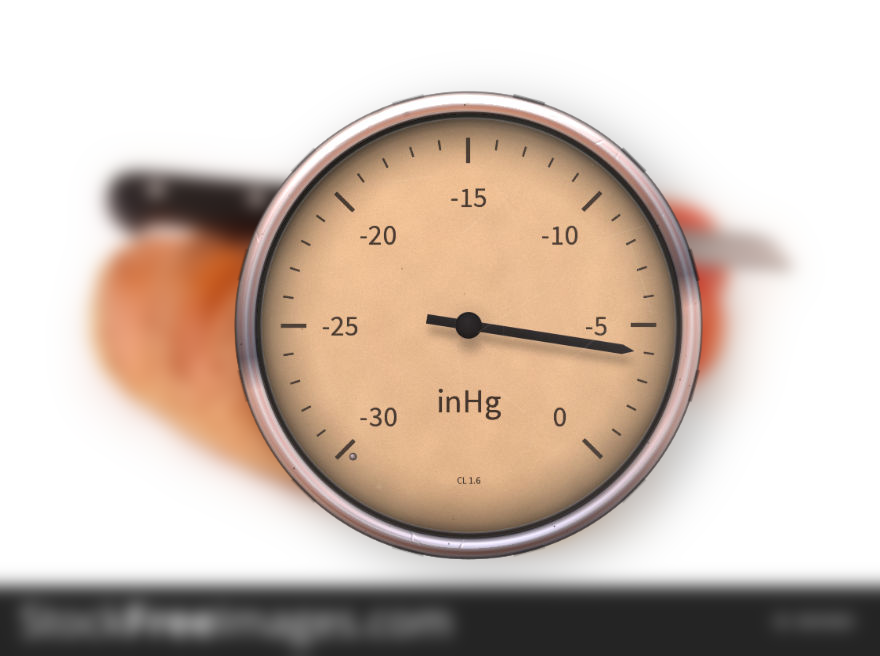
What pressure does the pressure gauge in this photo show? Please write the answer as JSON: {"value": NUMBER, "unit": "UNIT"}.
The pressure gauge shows {"value": -4, "unit": "inHg"}
